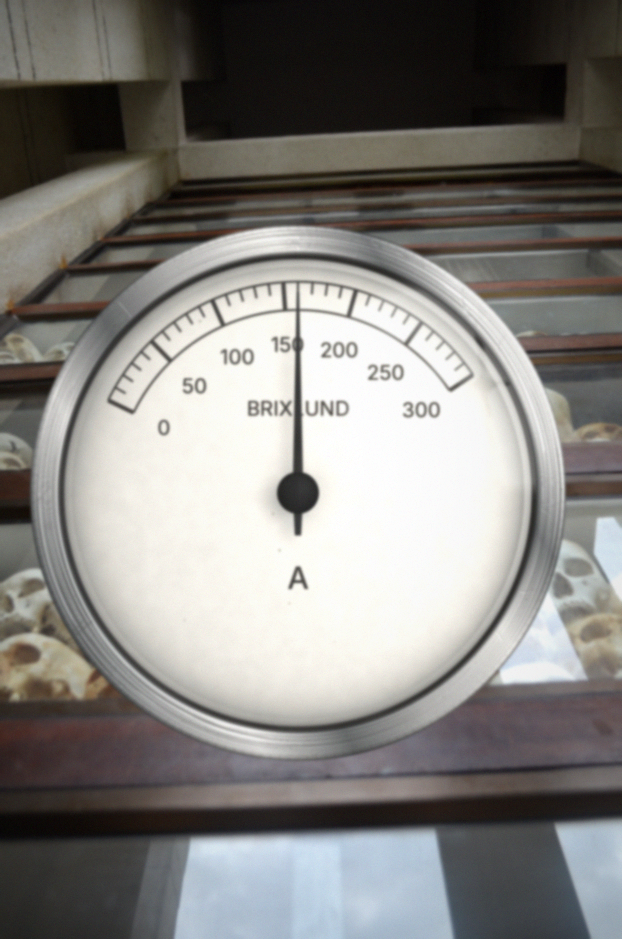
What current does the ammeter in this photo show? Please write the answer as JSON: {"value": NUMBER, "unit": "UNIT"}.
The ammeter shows {"value": 160, "unit": "A"}
